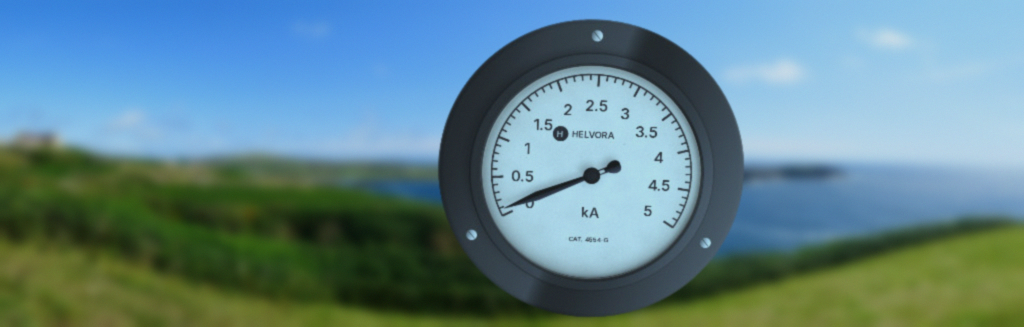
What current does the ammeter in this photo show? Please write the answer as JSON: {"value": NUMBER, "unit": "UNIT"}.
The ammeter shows {"value": 0.1, "unit": "kA"}
